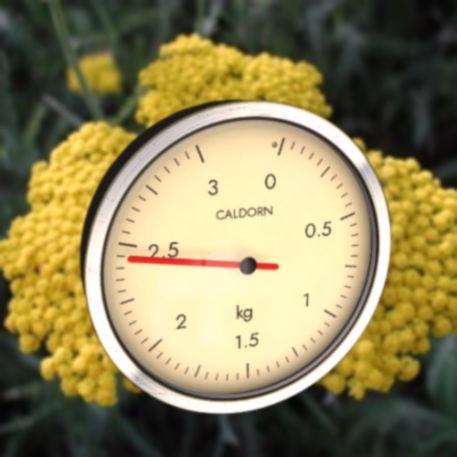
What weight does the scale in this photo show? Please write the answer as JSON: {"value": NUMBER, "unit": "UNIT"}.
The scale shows {"value": 2.45, "unit": "kg"}
